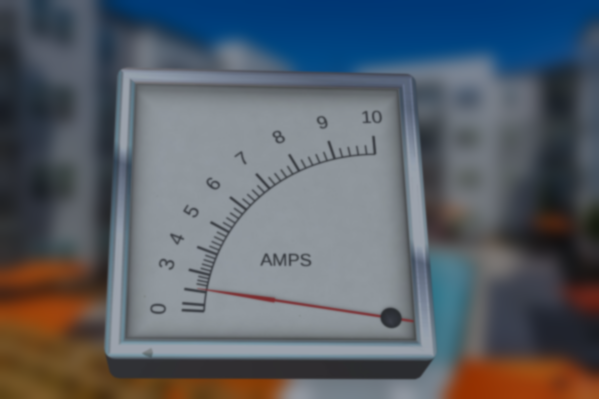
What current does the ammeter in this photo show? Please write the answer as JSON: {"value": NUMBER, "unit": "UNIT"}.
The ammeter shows {"value": 2, "unit": "A"}
